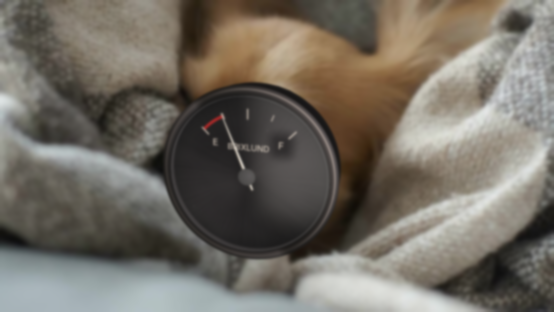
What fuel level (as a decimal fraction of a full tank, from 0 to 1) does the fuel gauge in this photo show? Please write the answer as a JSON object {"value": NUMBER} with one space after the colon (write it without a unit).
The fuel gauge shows {"value": 0.25}
